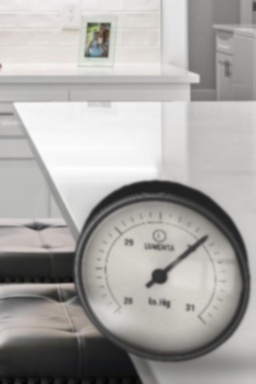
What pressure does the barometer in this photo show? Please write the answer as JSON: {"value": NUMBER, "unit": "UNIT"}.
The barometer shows {"value": 30, "unit": "inHg"}
